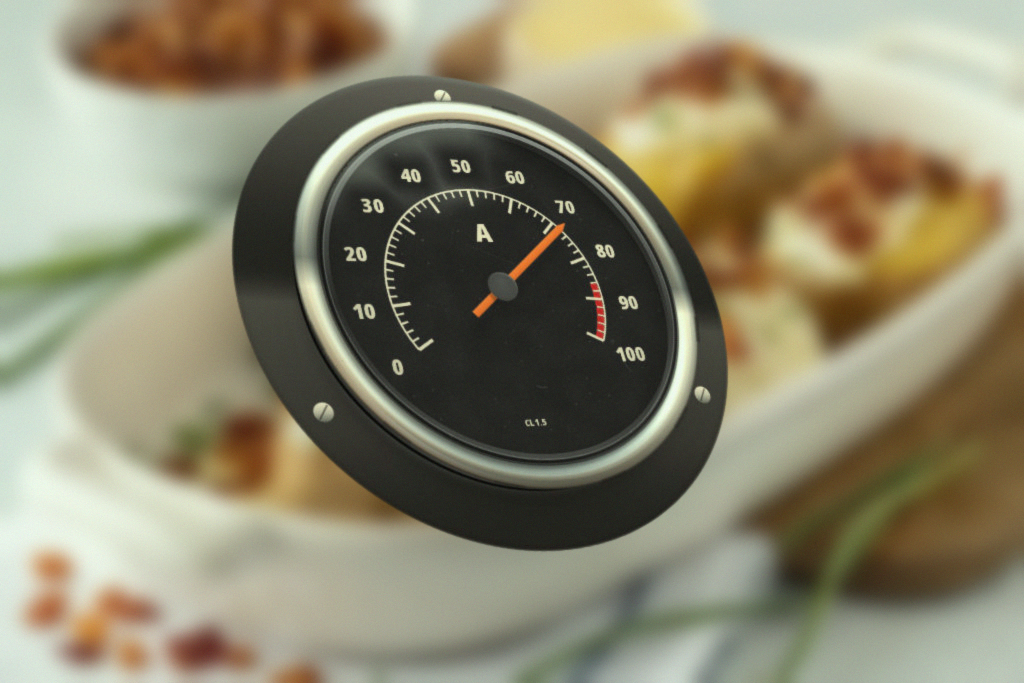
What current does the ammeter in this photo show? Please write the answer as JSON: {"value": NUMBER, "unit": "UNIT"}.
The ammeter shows {"value": 72, "unit": "A"}
